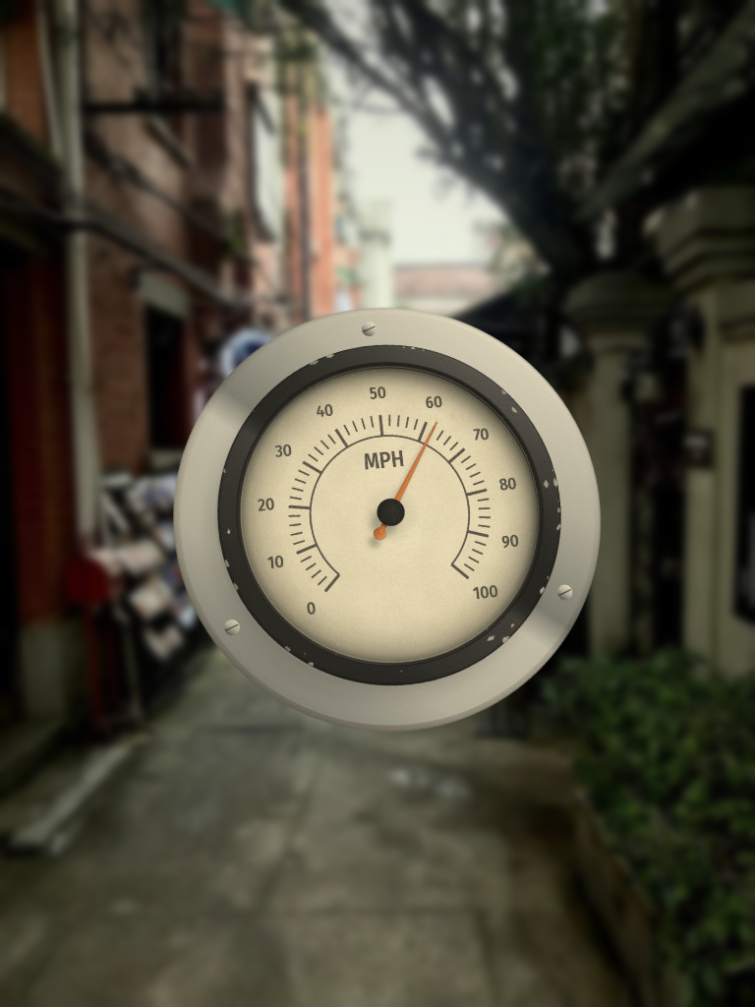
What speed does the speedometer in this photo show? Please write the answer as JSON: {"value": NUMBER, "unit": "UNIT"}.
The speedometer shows {"value": 62, "unit": "mph"}
